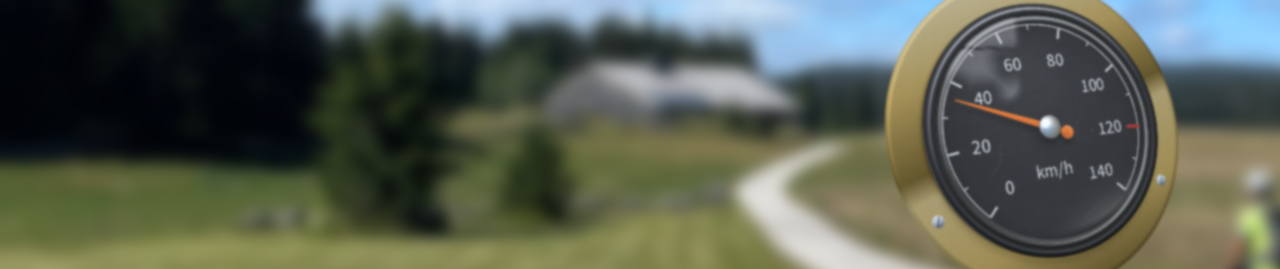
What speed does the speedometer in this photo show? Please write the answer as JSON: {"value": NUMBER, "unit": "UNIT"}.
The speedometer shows {"value": 35, "unit": "km/h"}
